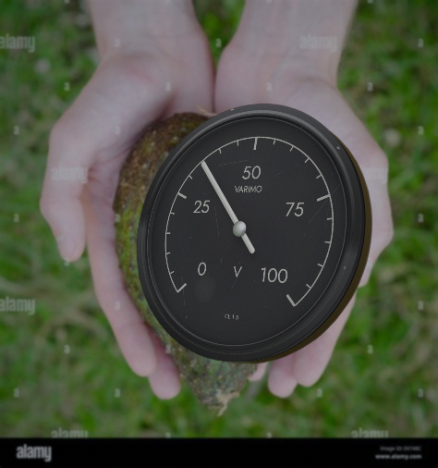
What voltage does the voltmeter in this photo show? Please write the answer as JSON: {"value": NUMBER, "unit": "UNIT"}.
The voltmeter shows {"value": 35, "unit": "V"}
